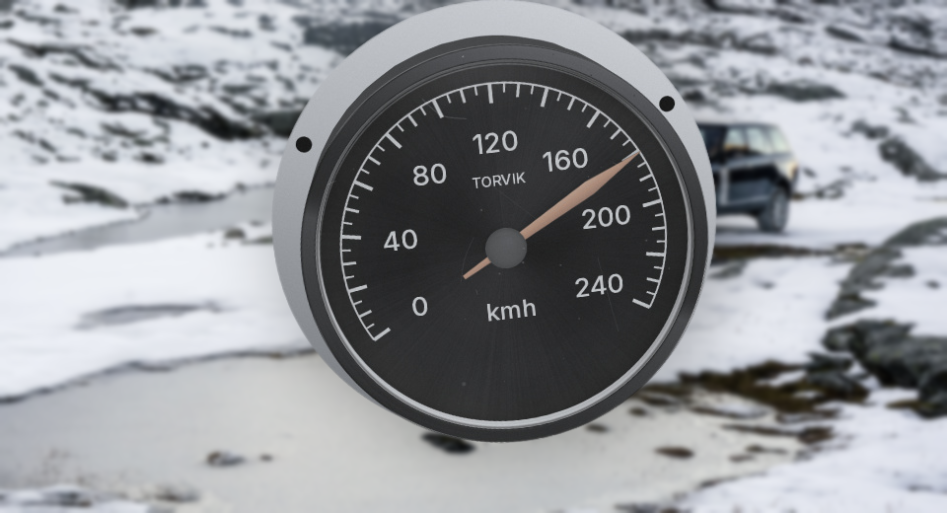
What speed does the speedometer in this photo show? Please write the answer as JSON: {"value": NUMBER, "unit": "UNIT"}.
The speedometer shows {"value": 180, "unit": "km/h"}
